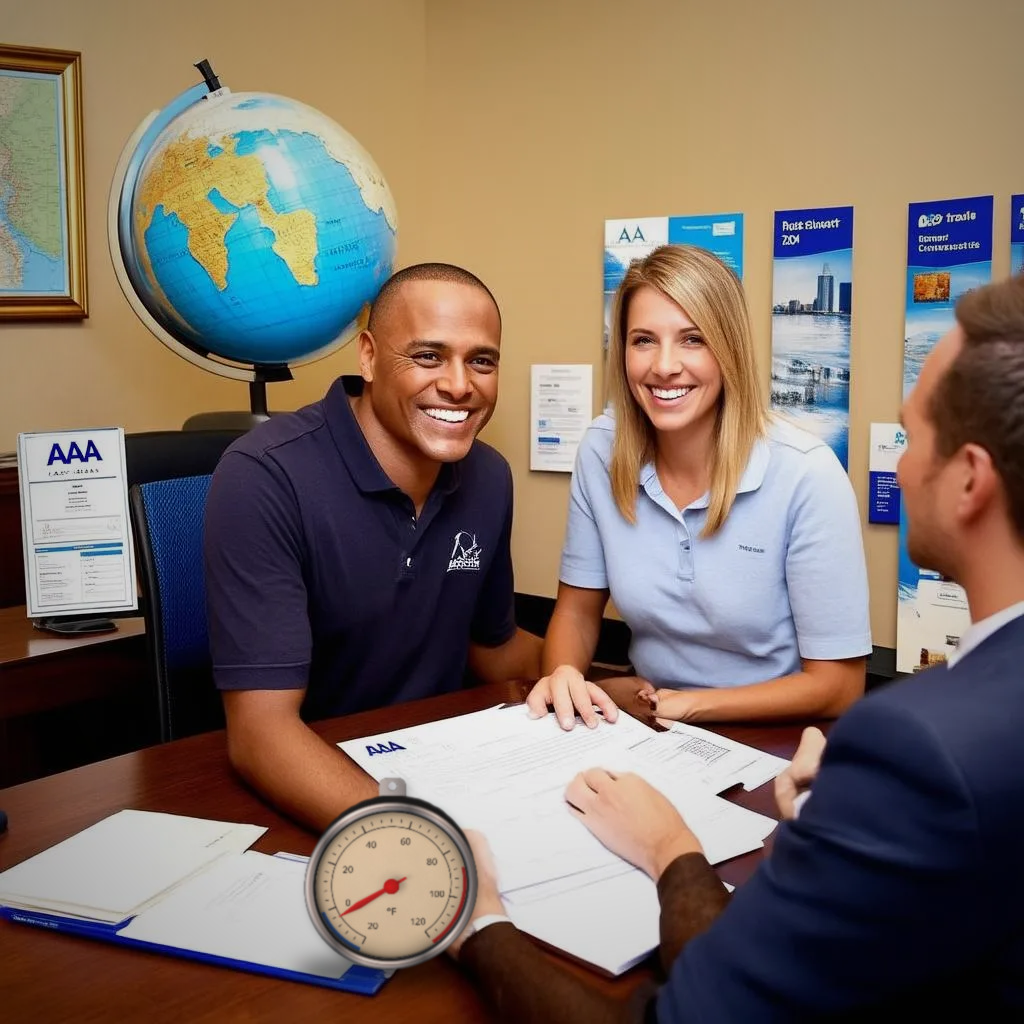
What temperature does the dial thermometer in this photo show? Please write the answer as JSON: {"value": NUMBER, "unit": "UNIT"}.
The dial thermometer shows {"value": -4, "unit": "°F"}
